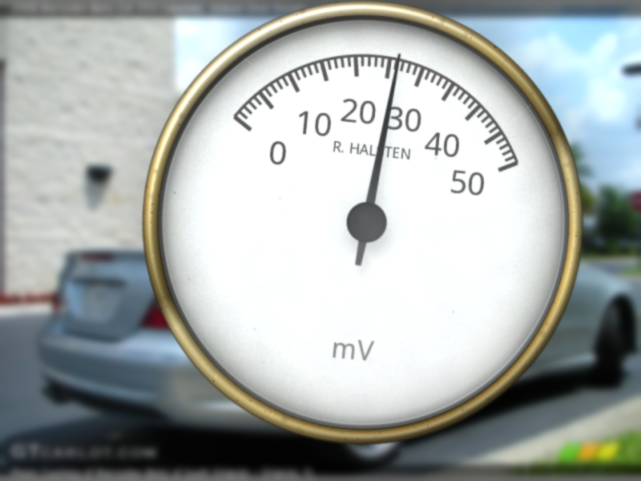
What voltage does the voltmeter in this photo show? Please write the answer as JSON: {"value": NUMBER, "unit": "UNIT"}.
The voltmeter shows {"value": 26, "unit": "mV"}
